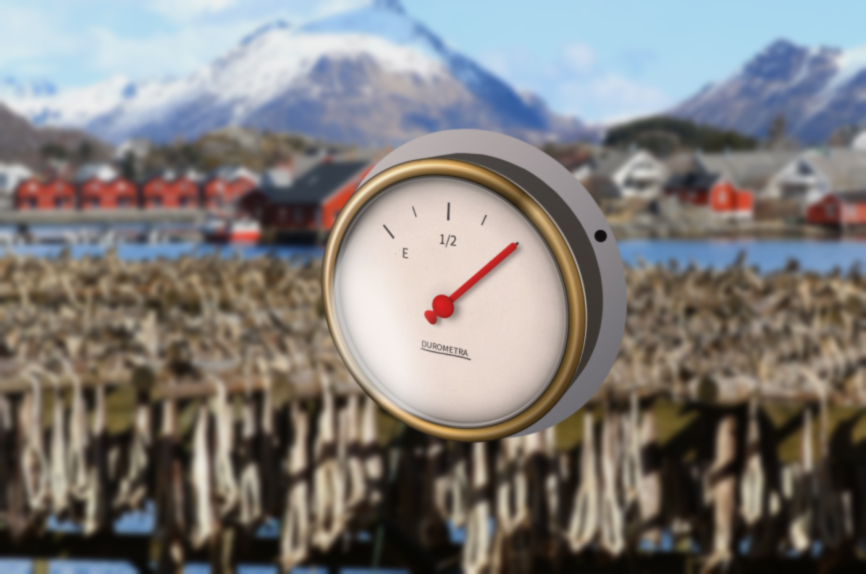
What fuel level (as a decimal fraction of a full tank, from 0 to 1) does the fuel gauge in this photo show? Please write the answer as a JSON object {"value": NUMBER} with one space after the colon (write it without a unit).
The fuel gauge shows {"value": 1}
